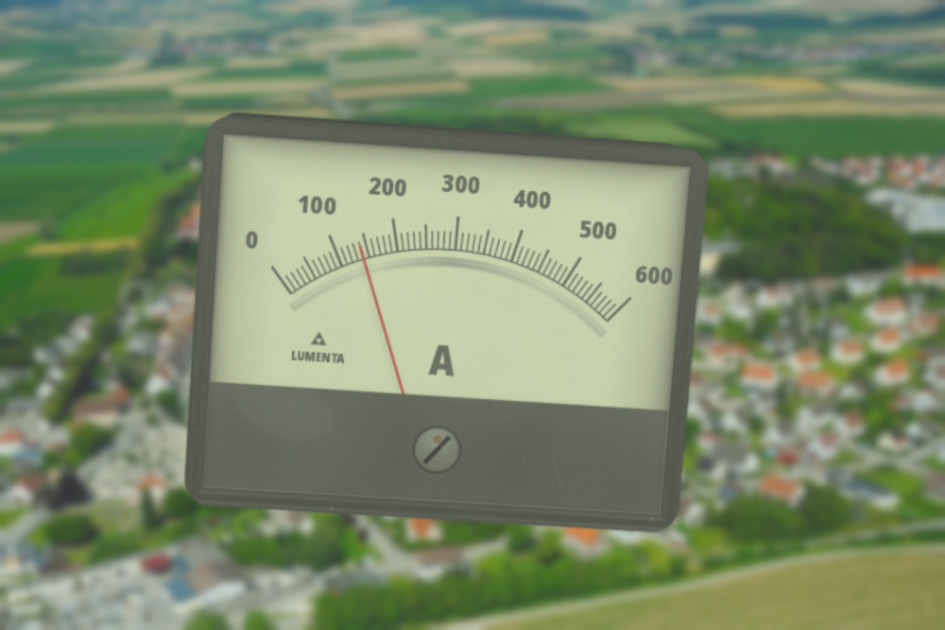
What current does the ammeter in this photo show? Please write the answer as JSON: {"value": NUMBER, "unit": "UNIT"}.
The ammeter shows {"value": 140, "unit": "A"}
